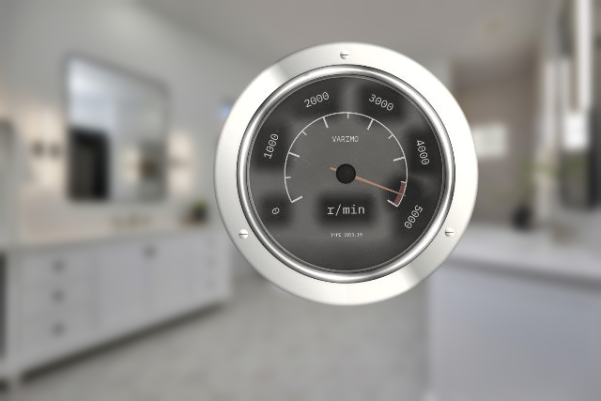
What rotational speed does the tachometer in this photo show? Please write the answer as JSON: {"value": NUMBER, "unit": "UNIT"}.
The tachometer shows {"value": 4750, "unit": "rpm"}
